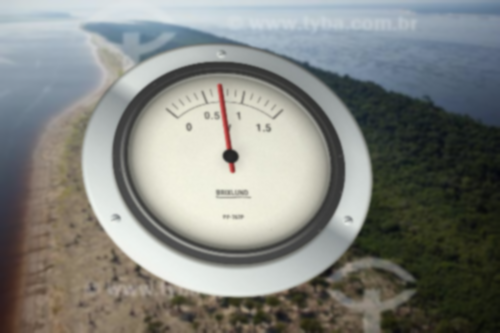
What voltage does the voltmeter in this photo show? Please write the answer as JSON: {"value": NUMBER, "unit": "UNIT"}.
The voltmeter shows {"value": 0.7, "unit": "V"}
